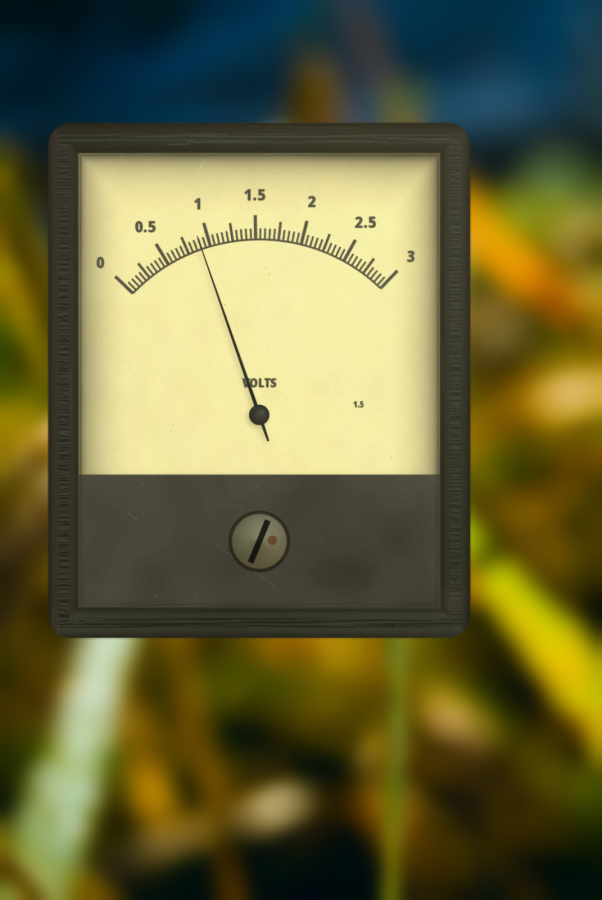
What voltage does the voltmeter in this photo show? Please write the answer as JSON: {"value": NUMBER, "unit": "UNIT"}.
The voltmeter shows {"value": 0.9, "unit": "V"}
